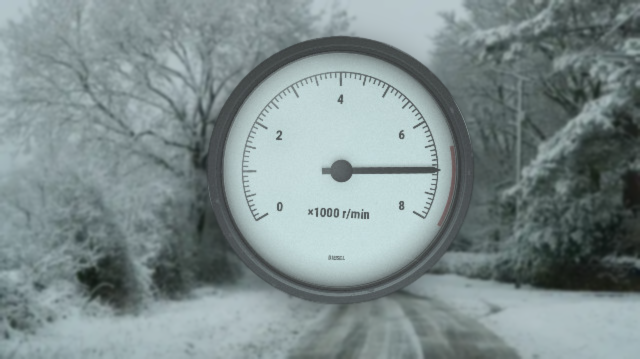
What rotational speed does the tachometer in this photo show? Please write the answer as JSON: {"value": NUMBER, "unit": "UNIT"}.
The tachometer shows {"value": 7000, "unit": "rpm"}
